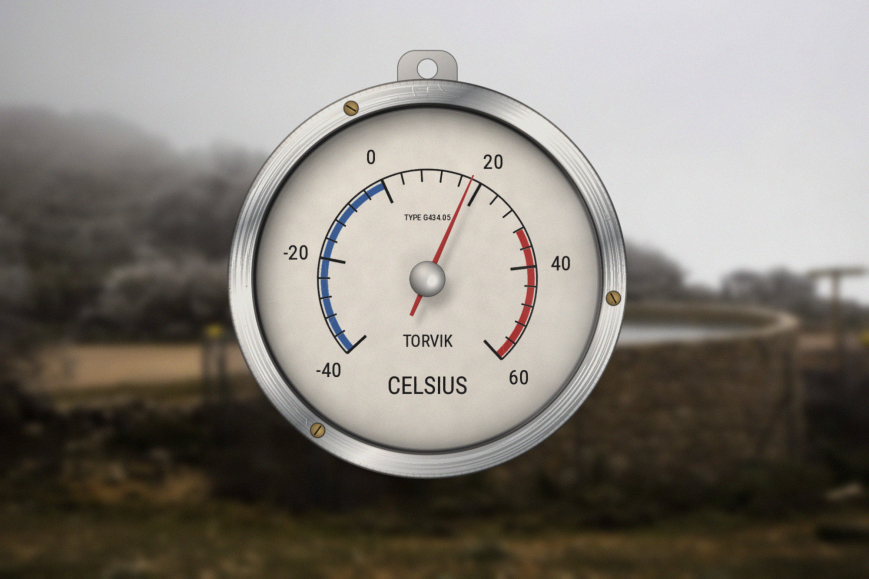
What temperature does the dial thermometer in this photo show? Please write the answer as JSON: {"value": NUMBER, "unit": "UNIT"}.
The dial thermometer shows {"value": 18, "unit": "°C"}
